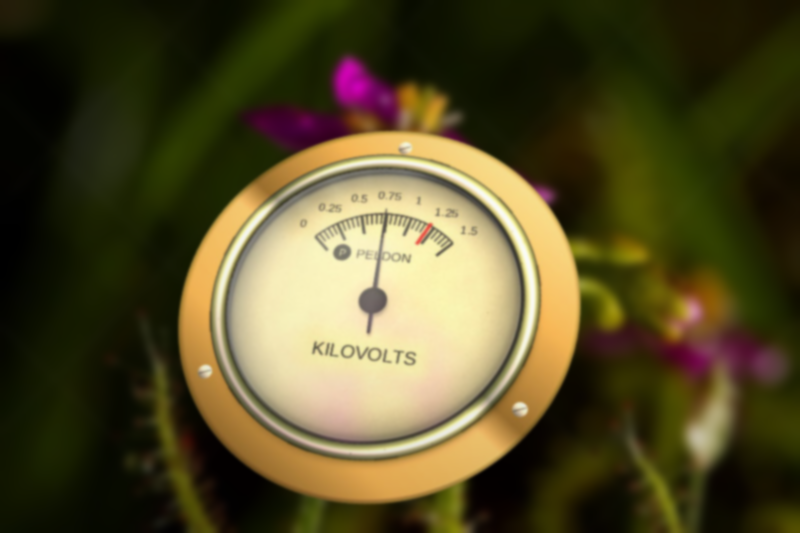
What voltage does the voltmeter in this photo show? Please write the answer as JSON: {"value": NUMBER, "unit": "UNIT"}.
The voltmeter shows {"value": 0.75, "unit": "kV"}
